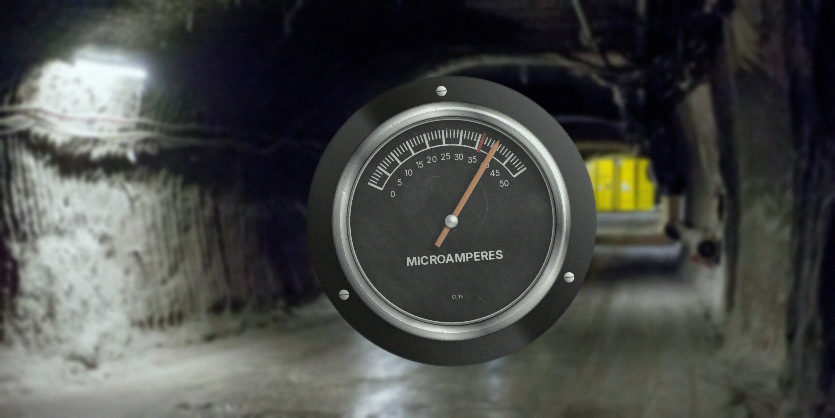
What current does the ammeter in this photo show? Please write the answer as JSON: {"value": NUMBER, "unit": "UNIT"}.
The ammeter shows {"value": 40, "unit": "µA"}
